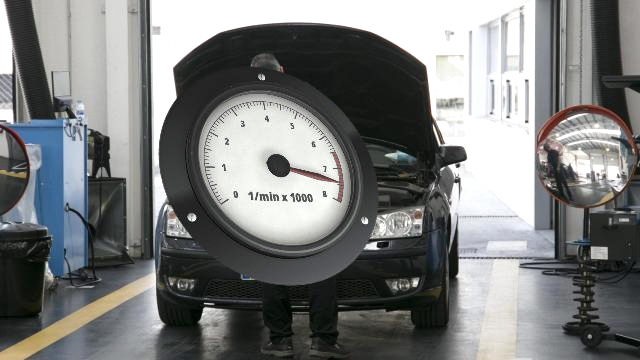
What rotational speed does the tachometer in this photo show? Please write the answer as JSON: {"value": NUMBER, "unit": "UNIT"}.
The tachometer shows {"value": 7500, "unit": "rpm"}
